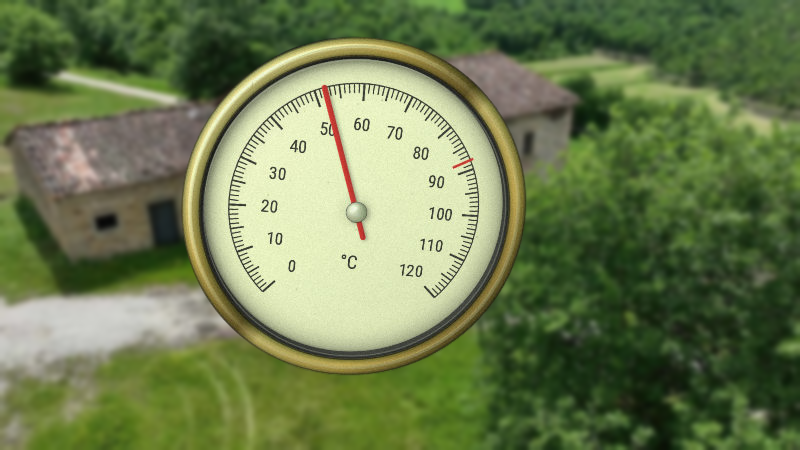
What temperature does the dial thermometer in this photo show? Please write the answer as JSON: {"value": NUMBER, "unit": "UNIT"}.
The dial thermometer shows {"value": 52, "unit": "°C"}
